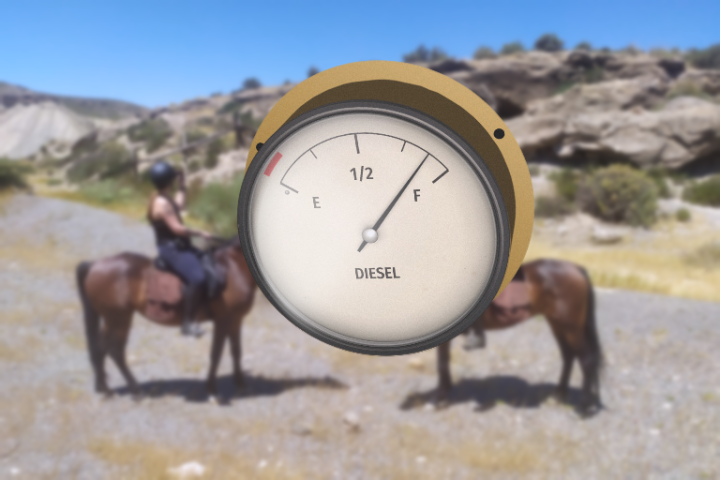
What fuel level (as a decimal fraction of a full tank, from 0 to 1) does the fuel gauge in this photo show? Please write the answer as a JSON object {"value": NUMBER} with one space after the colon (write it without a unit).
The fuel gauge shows {"value": 0.875}
